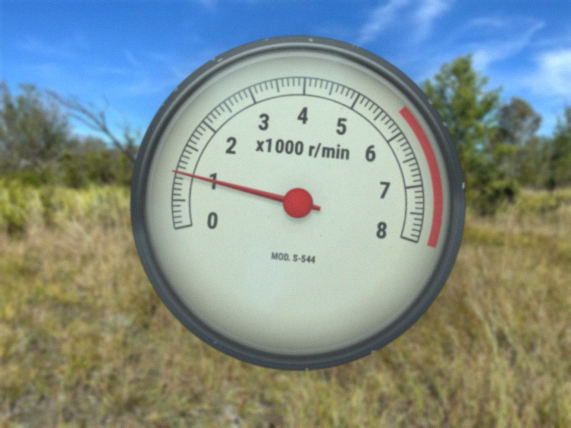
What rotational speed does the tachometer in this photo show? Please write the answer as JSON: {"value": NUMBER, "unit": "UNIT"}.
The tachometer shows {"value": 1000, "unit": "rpm"}
